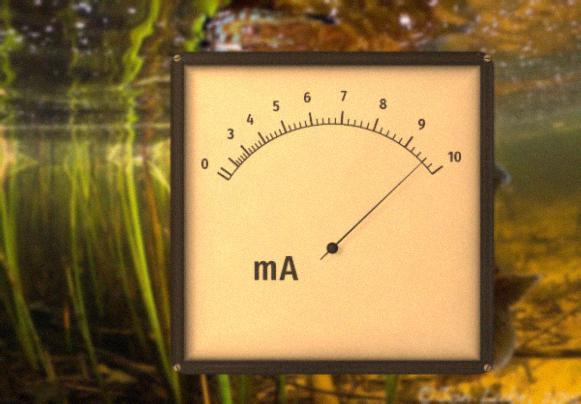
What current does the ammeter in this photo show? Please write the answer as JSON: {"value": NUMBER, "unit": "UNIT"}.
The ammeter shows {"value": 9.6, "unit": "mA"}
